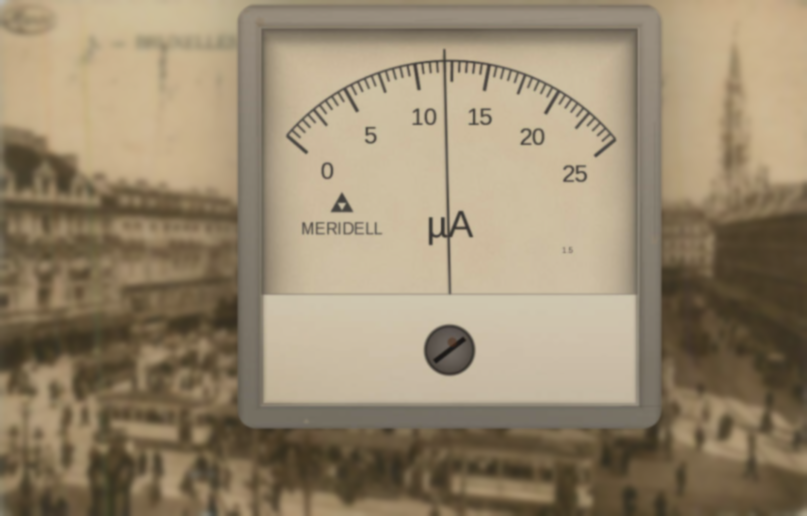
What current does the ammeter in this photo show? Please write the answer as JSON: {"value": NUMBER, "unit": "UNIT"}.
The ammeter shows {"value": 12, "unit": "µA"}
